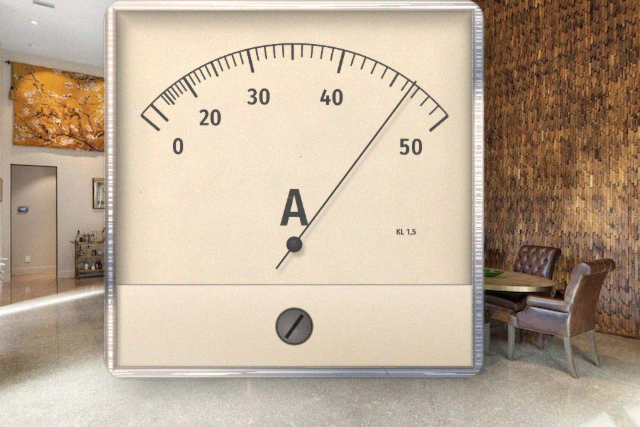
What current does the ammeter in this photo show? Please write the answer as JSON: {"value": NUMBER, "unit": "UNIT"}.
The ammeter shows {"value": 46.5, "unit": "A"}
